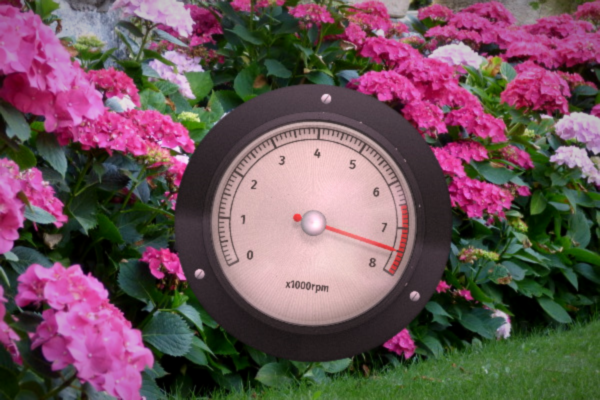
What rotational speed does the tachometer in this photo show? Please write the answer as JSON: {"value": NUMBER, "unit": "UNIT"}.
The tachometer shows {"value": 7500, "unit": "rpm"}
